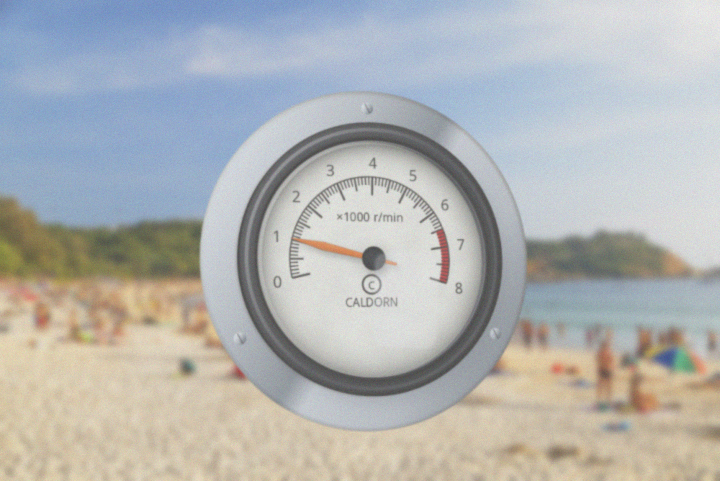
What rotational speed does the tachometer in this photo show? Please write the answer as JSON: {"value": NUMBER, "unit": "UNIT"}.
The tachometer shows {"value": 1000, "unit": "rpm"}
